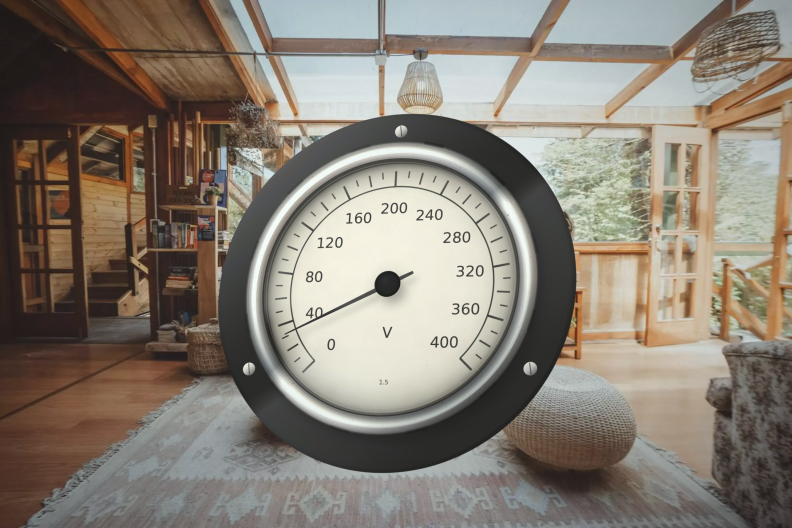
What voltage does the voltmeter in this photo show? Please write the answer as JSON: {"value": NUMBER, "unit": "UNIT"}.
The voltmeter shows {"value": 30, "unit": "V"}
